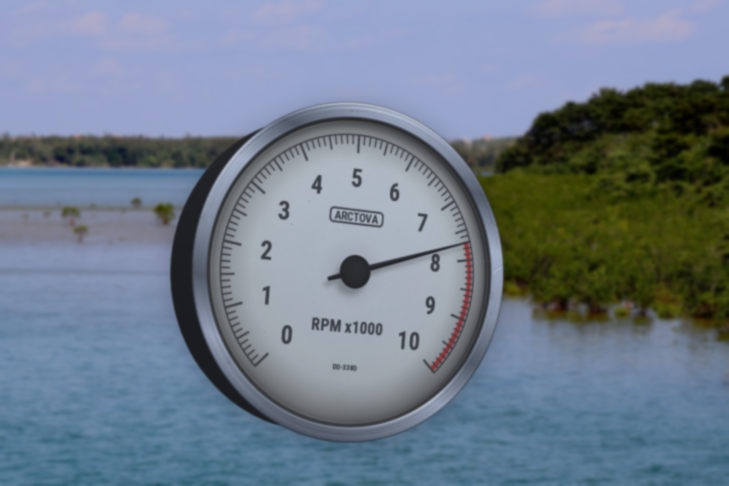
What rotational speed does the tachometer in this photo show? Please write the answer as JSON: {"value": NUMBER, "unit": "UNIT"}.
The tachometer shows {"value": 7700, "unit": "rpm"}
